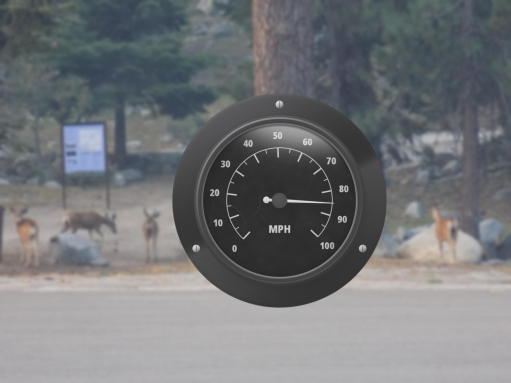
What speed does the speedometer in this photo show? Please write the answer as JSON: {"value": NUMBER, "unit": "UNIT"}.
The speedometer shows {"value": 85, "unit": "mph"}
